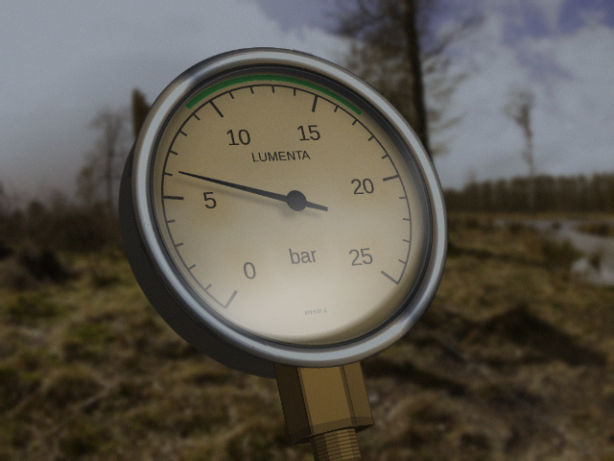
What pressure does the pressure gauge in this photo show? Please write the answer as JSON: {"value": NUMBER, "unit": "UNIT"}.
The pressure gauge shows {"value": 6, "unit": "bar"}
